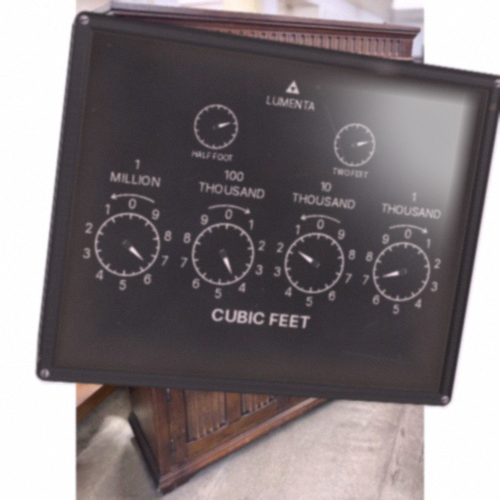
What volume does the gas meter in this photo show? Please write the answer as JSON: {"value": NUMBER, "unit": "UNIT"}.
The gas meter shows {"value": 641700, "unit": "ft³"}
